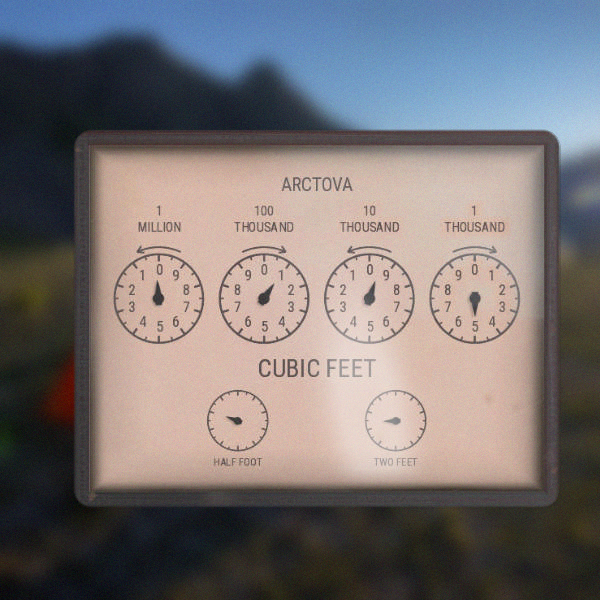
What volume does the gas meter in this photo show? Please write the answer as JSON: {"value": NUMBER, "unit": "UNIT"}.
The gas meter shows {"value": 9500, "unit": "ft³"}
